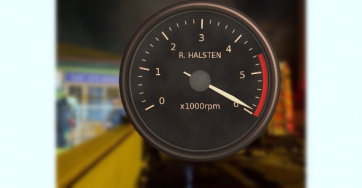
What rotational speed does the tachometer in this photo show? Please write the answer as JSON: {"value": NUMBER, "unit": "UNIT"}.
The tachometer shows {"value": 5900, "unit": "rpm"}
